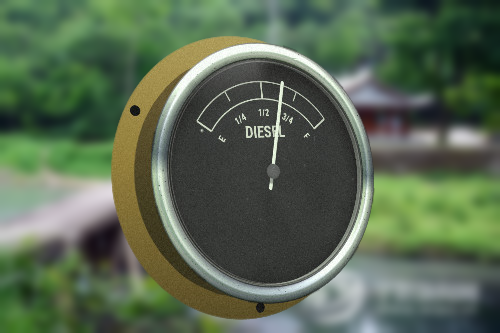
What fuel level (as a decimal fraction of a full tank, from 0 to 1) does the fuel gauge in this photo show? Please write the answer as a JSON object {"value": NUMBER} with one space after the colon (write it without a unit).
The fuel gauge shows {"value": 0.625}
